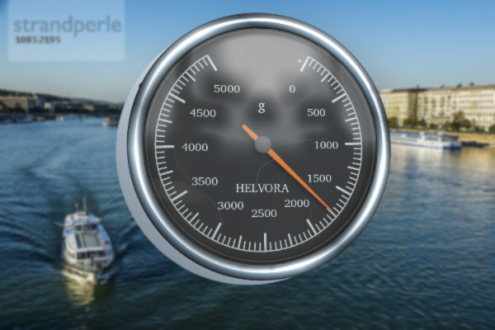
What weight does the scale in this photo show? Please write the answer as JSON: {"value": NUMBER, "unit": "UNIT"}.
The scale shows {"value": 1750, "unit": "g"}
